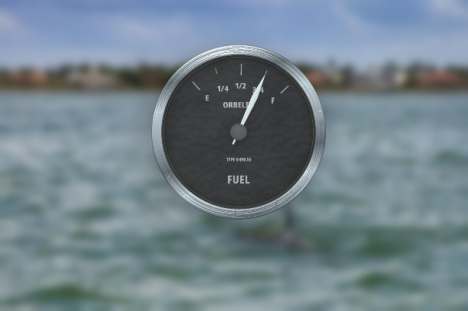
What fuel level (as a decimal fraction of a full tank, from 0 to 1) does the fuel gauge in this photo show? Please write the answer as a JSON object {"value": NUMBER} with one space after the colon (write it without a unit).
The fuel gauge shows {"value": 0.75}
